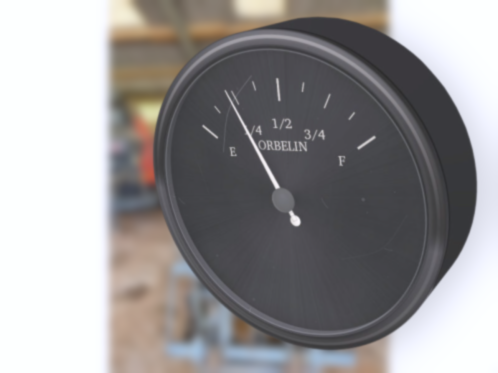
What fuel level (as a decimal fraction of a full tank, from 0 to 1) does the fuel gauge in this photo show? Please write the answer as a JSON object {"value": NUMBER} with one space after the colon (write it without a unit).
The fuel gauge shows {"value": 0.25}
